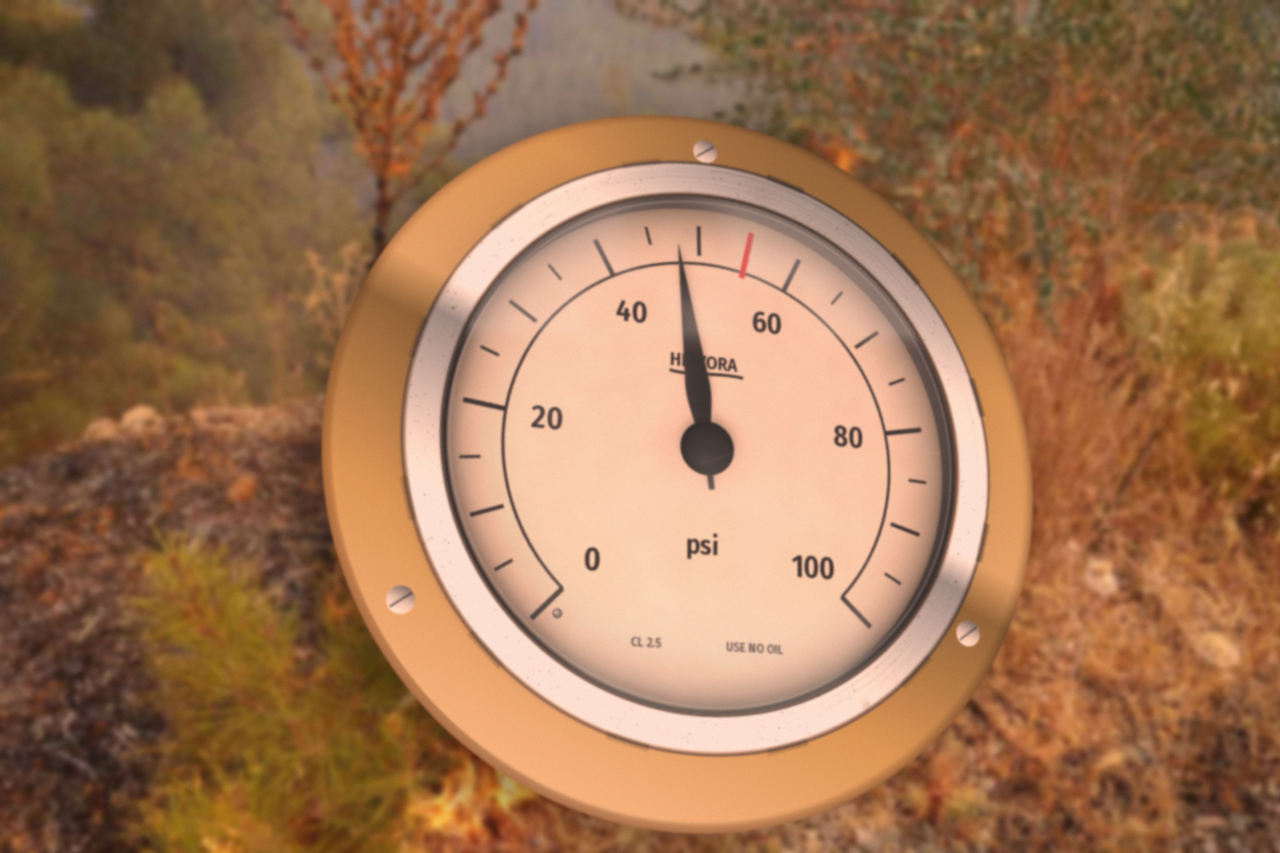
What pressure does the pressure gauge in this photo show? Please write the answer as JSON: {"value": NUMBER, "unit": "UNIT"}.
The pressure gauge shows {"value": 47.5, "unit": "psi"}
